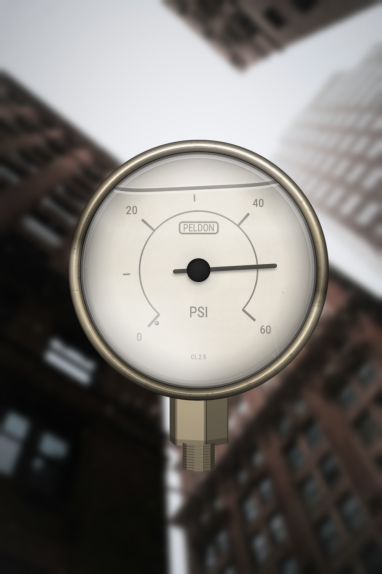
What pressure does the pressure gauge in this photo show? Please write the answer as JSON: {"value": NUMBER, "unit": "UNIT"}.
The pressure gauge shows {"value": 50, "unit": "psi"}
